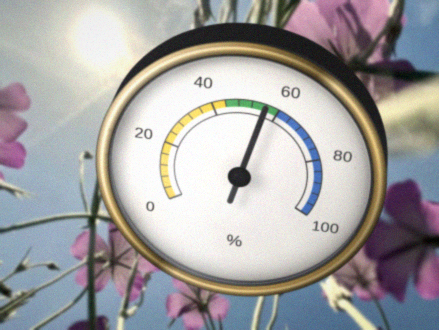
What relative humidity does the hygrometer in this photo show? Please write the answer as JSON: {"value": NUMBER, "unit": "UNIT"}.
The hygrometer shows {"value": 56, "unit": "%"}
